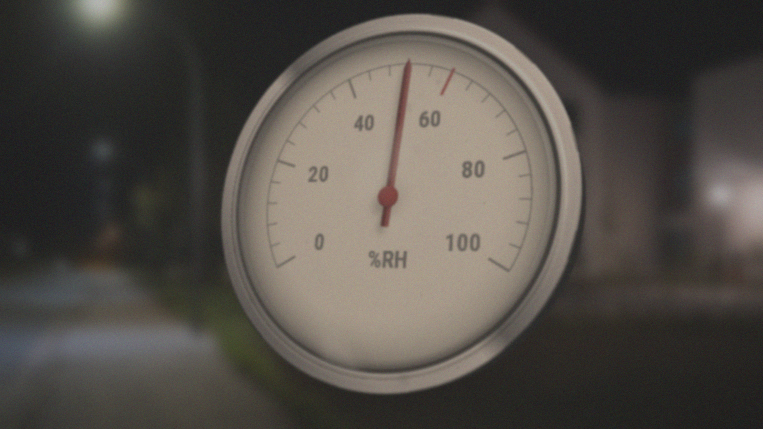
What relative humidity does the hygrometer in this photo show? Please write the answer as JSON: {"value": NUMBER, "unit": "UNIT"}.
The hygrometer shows {"value": 52, "unit": "%"}
